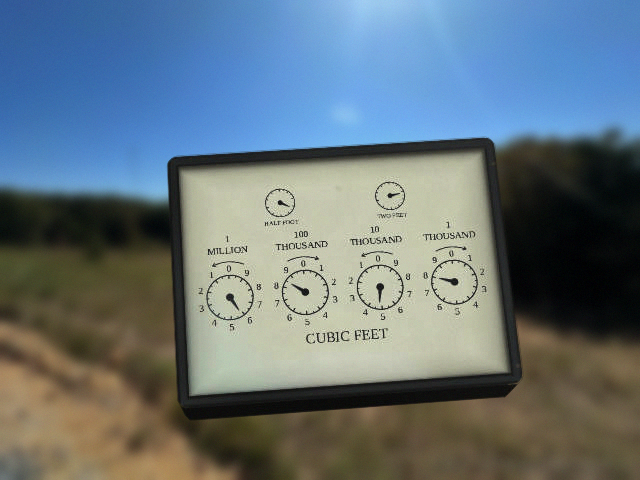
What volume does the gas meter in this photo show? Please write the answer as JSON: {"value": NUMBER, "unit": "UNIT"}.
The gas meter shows {"value": 584800, "unit": "ft³"}
